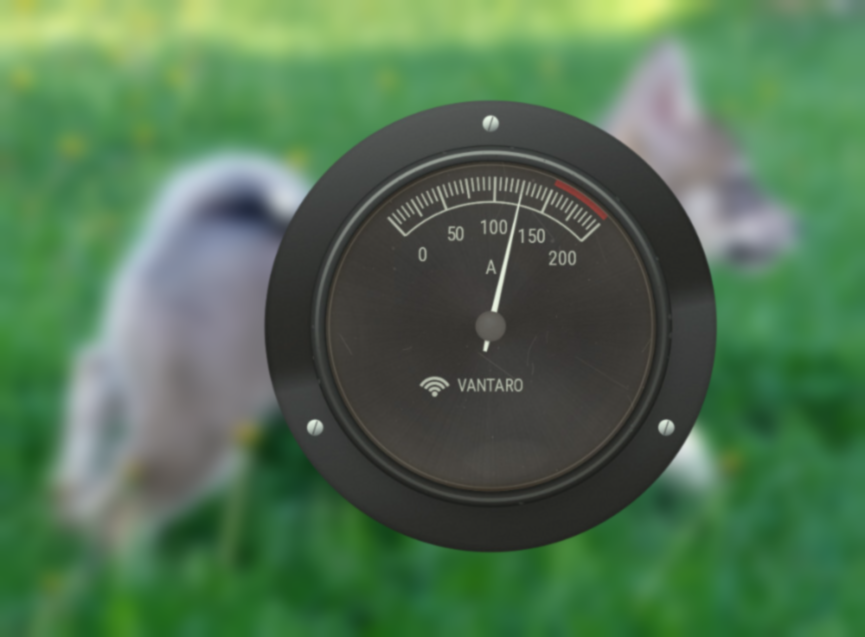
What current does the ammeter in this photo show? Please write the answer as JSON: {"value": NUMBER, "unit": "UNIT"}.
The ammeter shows {"value": 125, "unit": "A"}
